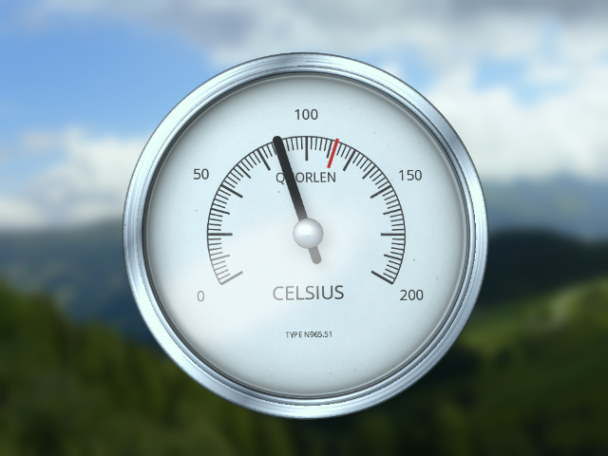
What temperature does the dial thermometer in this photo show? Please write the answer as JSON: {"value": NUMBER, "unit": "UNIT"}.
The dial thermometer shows {"value": 85, "unit": "°C"}
